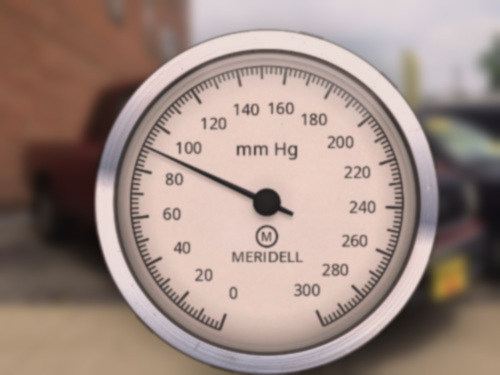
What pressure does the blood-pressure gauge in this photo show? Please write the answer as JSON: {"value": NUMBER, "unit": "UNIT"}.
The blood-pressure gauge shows {"value": 90, "unit": "mmHg"}
